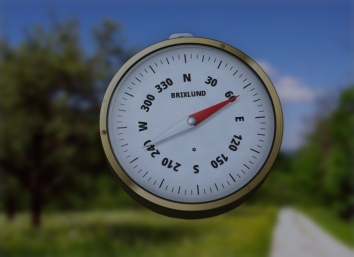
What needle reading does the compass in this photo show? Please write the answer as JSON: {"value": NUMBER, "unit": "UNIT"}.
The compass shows {"value": 65, "unit": "°"}
